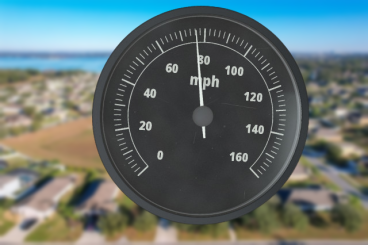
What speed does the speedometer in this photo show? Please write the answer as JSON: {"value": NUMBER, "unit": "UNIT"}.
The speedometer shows {"value": 76, "unit": "mph"}
